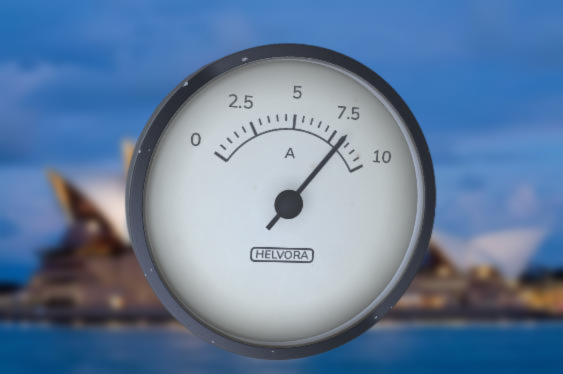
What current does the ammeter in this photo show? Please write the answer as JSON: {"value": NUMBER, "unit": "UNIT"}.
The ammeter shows {"value": 8, "unit": "A"}
